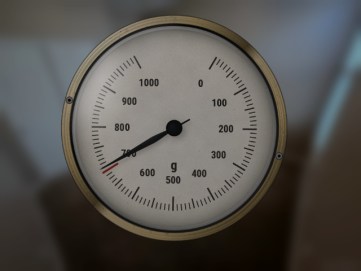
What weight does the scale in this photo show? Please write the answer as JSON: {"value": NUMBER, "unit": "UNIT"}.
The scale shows {"value": 700, "unit": "g"}
